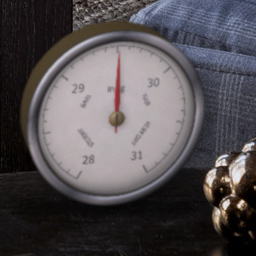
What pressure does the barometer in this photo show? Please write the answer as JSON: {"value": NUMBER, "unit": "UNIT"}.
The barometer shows {"value": 29.5, "unit": "inHg"}
